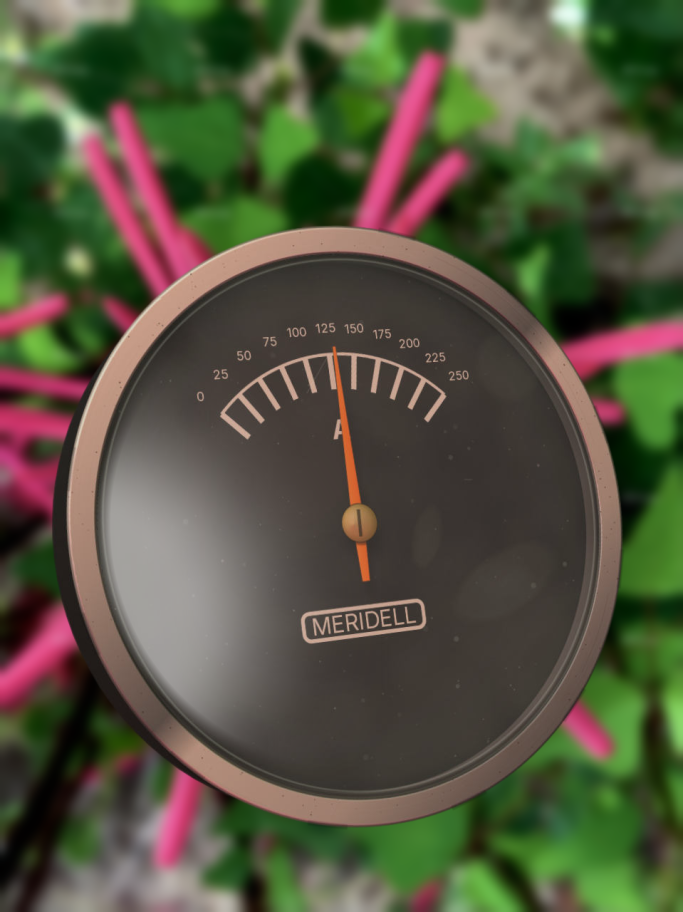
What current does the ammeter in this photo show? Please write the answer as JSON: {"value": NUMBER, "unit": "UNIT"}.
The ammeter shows {"value": 125, "unit": "A"}
